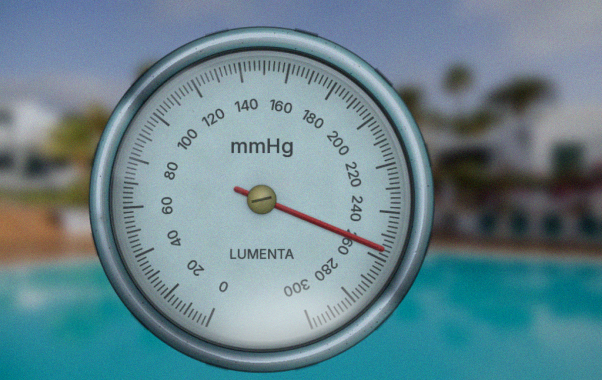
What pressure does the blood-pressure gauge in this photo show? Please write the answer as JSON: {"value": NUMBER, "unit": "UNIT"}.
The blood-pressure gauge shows {"value": 256, "unit": "mmHg"}
